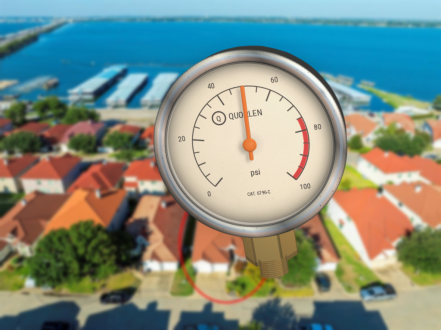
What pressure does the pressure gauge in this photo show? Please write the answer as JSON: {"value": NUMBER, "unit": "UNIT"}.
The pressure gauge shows {"value": 50, "unit": "psi"}
